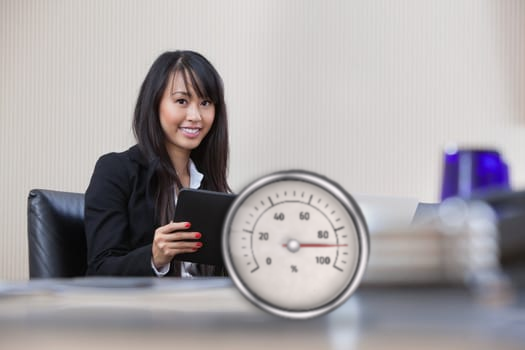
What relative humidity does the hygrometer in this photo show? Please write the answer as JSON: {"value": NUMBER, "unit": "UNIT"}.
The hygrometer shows {"value": 88, "unit": "%"}
